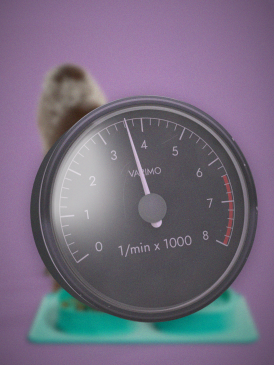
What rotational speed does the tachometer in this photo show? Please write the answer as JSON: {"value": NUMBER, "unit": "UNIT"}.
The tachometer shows {"value": 3600, "unit": "rpm"}
